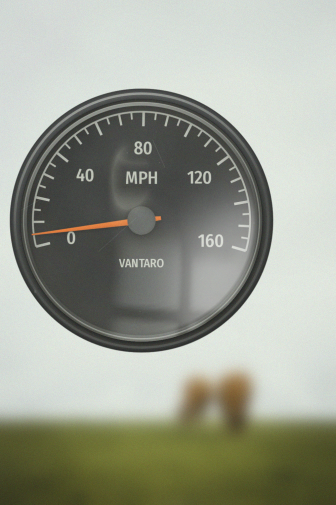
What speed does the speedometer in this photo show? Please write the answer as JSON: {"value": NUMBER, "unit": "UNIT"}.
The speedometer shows {"value": 5, "unit": "mph"}
